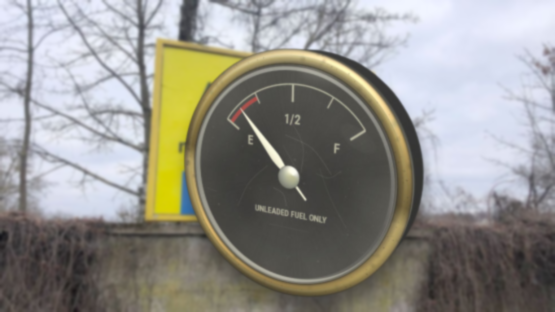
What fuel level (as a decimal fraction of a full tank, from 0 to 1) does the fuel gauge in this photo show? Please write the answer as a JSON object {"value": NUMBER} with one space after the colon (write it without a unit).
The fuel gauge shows {"value": 0.125}
